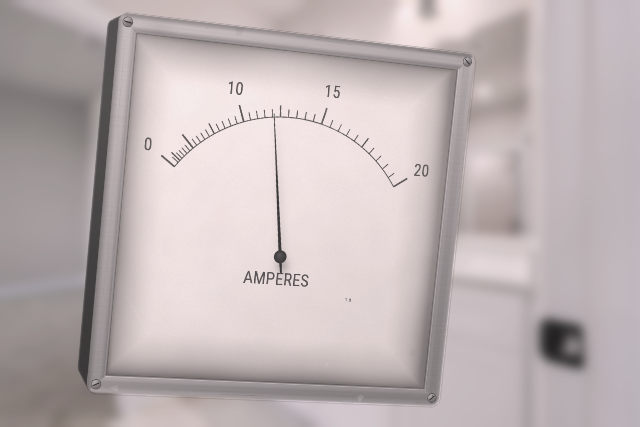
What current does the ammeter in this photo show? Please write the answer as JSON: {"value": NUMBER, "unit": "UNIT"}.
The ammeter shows {"value": 12, "unit": "A"}
